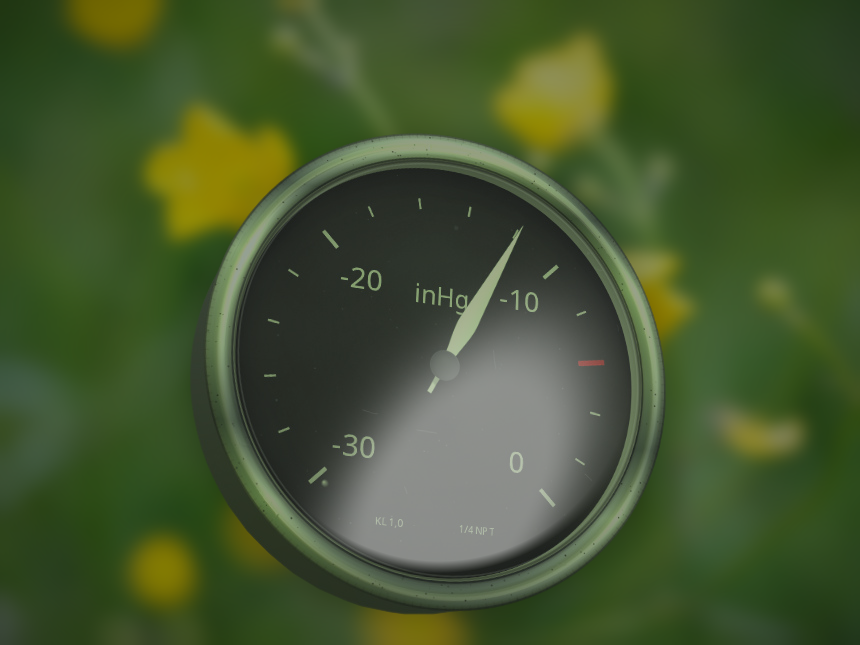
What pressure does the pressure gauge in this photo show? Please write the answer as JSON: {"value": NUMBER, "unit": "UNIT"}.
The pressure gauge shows {"value": -12, "unit": "inHg"}
